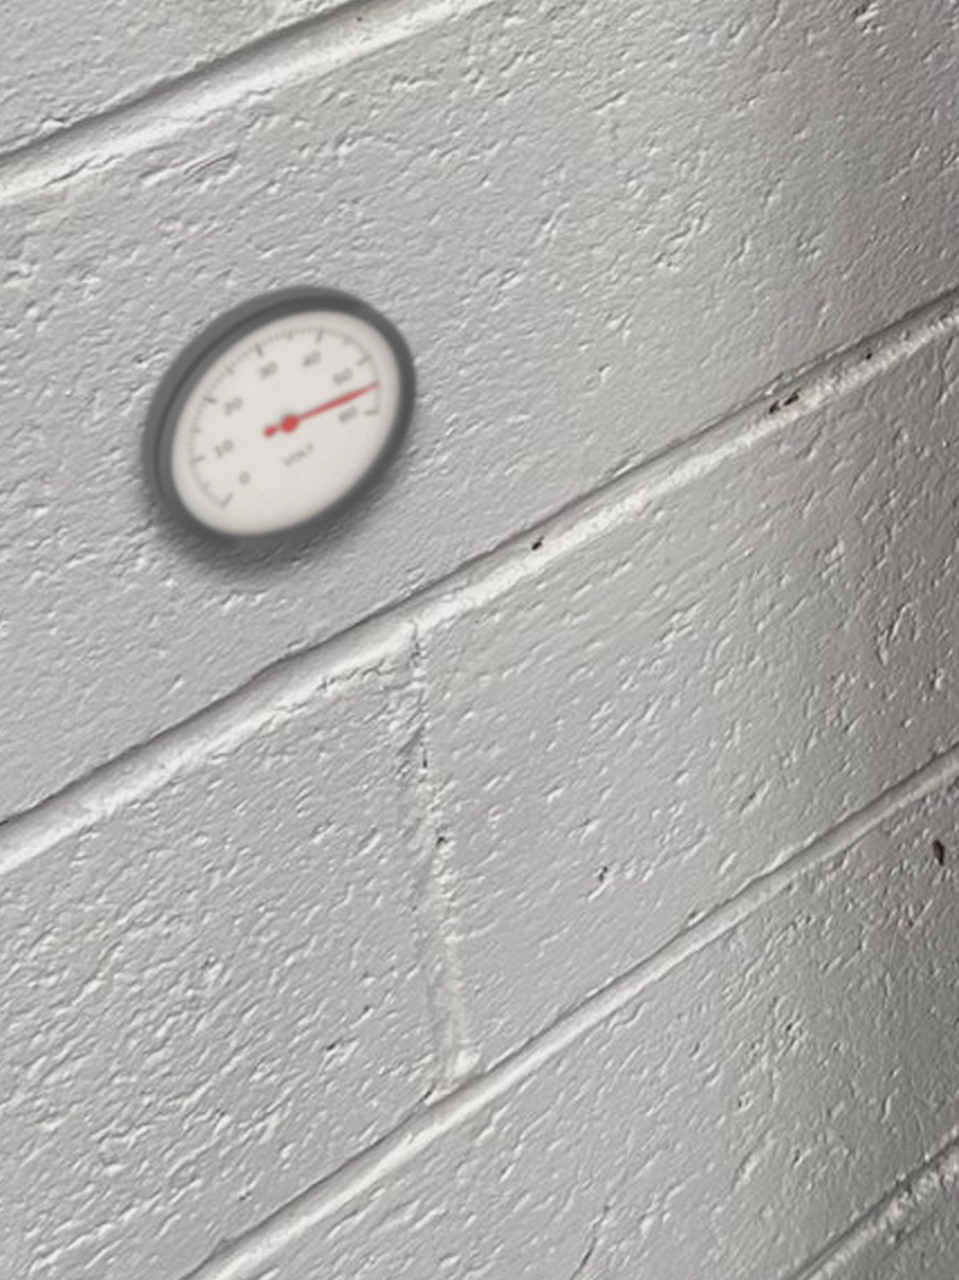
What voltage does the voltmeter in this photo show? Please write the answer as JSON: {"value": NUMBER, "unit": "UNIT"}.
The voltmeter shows {"value": 55, "unit": "V"}
